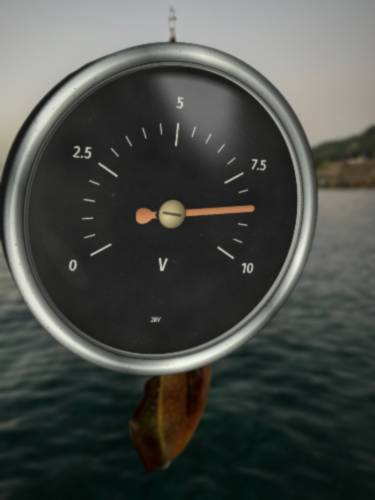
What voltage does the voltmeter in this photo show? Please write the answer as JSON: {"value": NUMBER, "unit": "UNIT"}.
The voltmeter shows {"value": 8.5, "unit": "V"}
